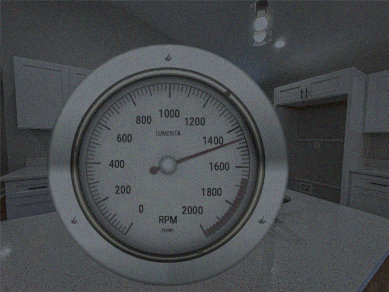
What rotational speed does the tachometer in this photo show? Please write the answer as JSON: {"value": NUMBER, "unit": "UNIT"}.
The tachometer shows {"value": 1460, "unit": "rpm"}
